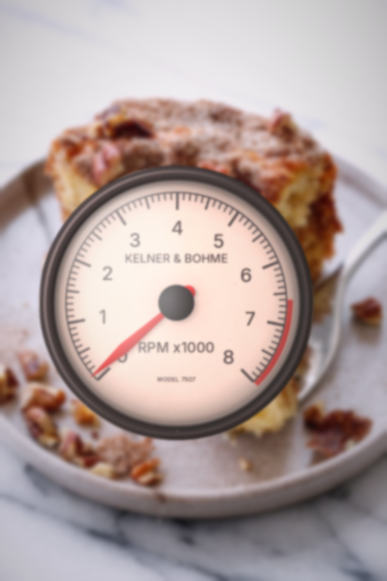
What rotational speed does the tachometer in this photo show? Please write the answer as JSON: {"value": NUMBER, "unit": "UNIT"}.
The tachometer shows {"value": 100, "unit": "rpm"}
